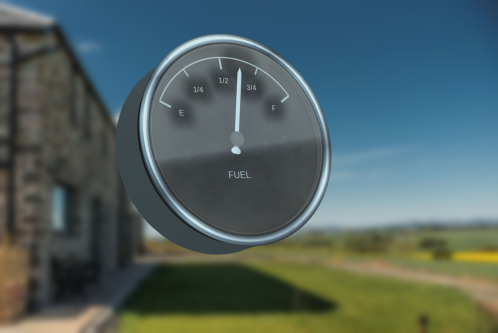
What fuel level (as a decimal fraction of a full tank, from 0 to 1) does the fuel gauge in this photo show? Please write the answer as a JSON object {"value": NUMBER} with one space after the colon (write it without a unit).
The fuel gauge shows {"value": 0.625}
